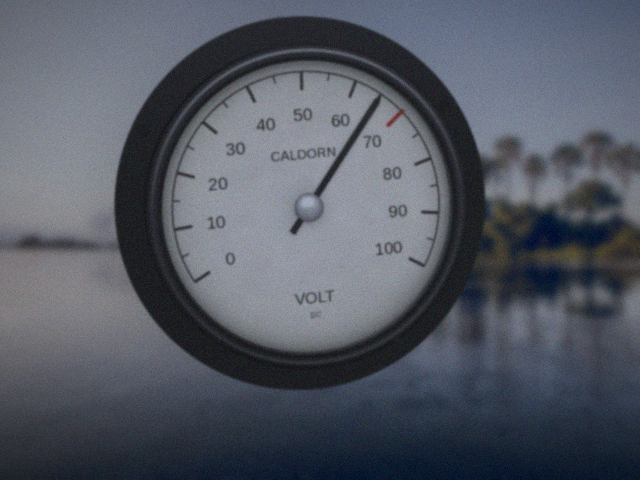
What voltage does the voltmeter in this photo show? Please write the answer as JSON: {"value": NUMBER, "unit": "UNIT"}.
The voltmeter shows {"value": 65, "unit": "V"}
